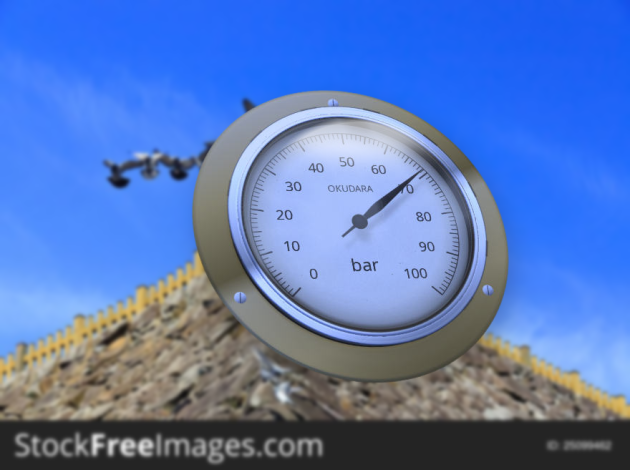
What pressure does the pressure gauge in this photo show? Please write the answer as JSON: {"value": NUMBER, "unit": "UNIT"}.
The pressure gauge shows {"value": 69, "unit": "bar"}
